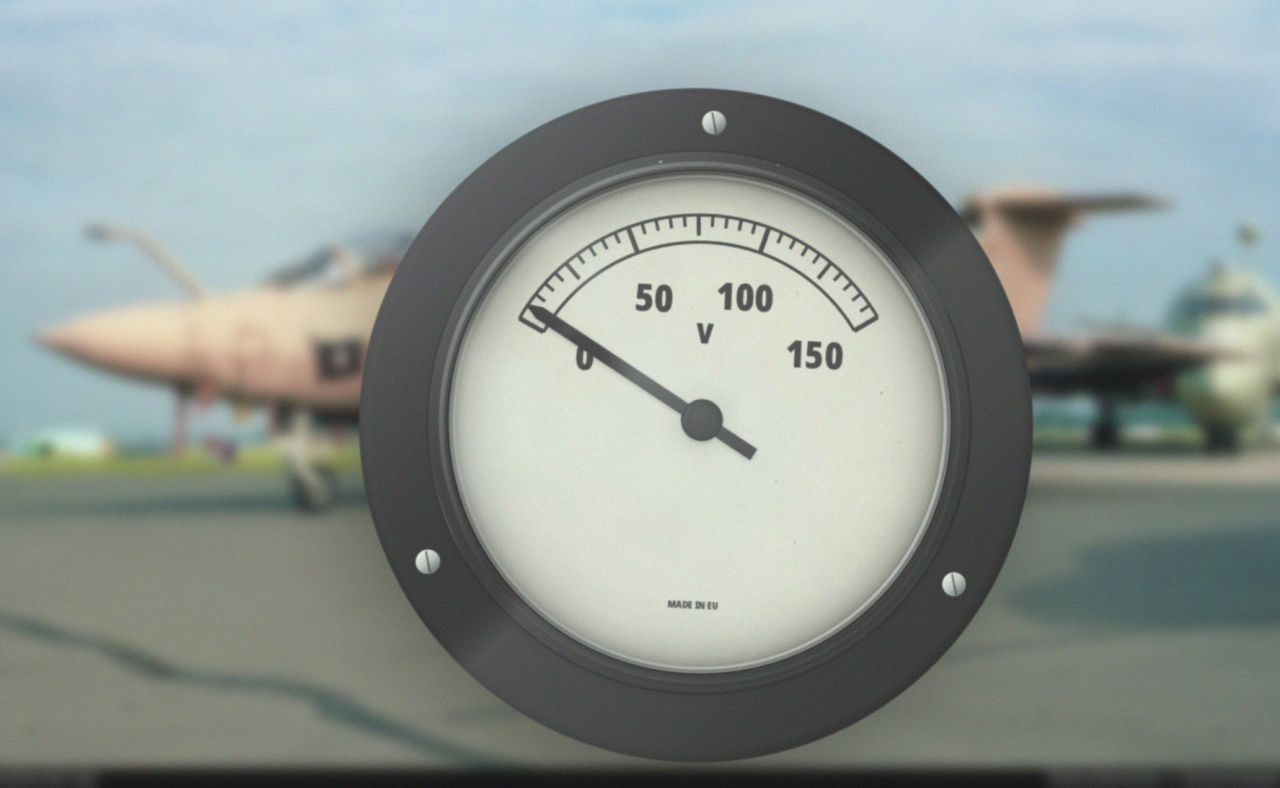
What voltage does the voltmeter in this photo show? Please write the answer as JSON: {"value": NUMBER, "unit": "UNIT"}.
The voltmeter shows {"value": 5, "unit": "V"}
